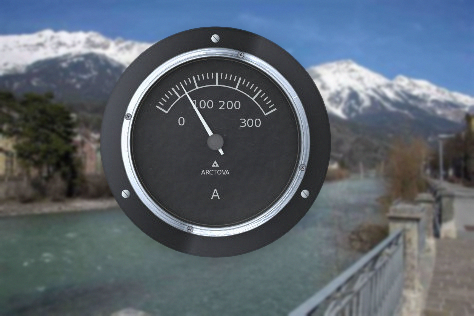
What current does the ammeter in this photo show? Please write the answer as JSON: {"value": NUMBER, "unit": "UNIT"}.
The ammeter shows {"value": 70, "unit": "A"}
